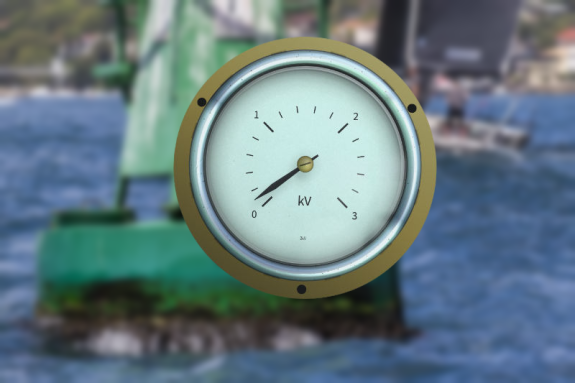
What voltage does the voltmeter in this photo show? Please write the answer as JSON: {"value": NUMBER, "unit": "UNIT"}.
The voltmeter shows {"value": 0.1, "unit": "kV"}
